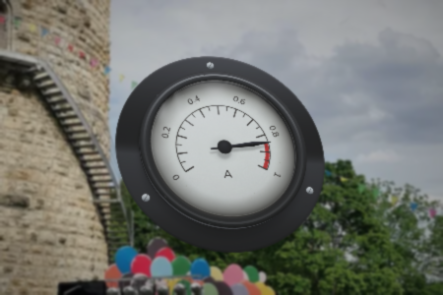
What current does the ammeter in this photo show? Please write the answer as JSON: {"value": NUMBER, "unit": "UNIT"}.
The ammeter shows {"value": 0.85, "unit": "A"}
